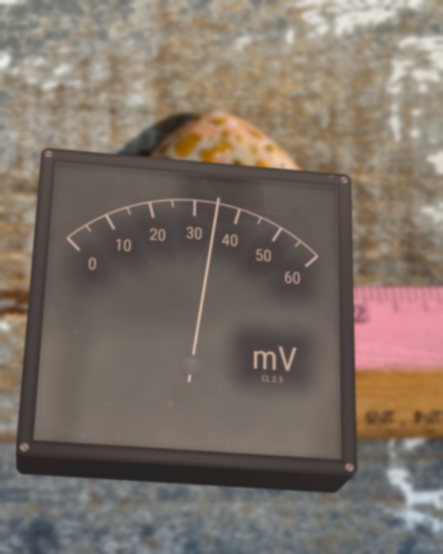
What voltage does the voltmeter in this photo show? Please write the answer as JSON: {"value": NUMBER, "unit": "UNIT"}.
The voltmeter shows {"value": 35, "unit": "mV"}
